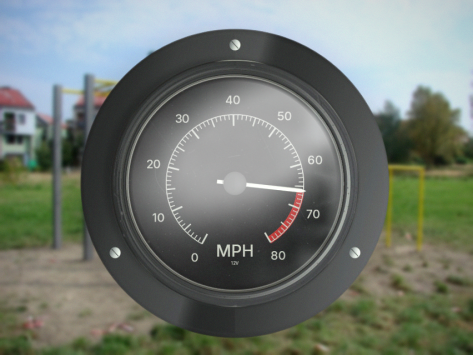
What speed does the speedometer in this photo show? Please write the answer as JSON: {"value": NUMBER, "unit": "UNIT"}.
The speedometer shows {"value": 66, "unit": "mph"}
